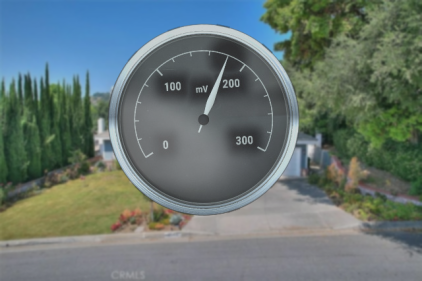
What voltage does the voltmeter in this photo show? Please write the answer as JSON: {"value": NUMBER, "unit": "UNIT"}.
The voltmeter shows {"value": 180, "unit": "mV"}
